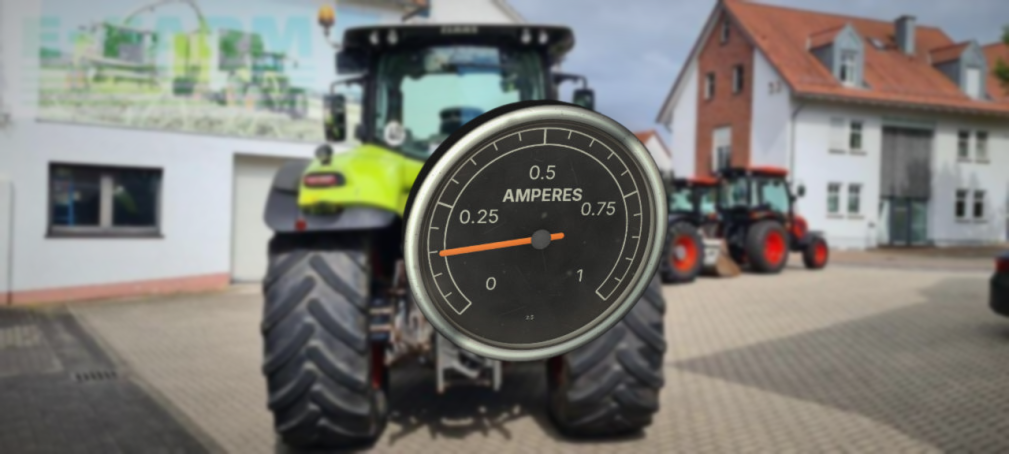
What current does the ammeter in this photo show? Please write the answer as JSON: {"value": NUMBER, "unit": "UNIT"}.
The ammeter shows {"value": 0.15, "unit": "A"}
